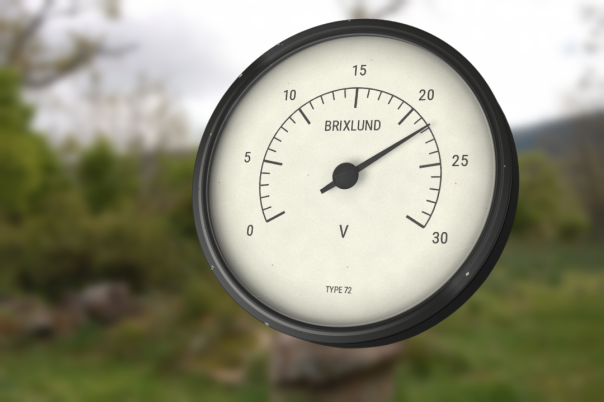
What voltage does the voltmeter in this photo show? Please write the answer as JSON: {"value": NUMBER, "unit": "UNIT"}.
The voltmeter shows {"value": 22, "unit": "V"}
